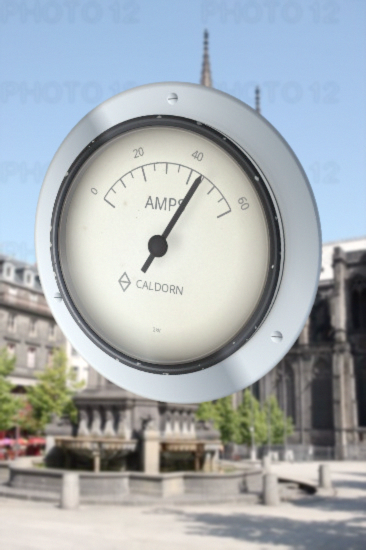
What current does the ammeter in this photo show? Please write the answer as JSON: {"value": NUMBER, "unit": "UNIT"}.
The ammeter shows {"value": 45, "unit": "A"}
